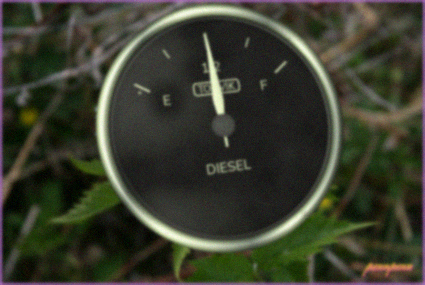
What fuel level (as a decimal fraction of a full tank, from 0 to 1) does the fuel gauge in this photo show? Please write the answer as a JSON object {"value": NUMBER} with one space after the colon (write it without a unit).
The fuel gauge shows {"value": 0.5}
